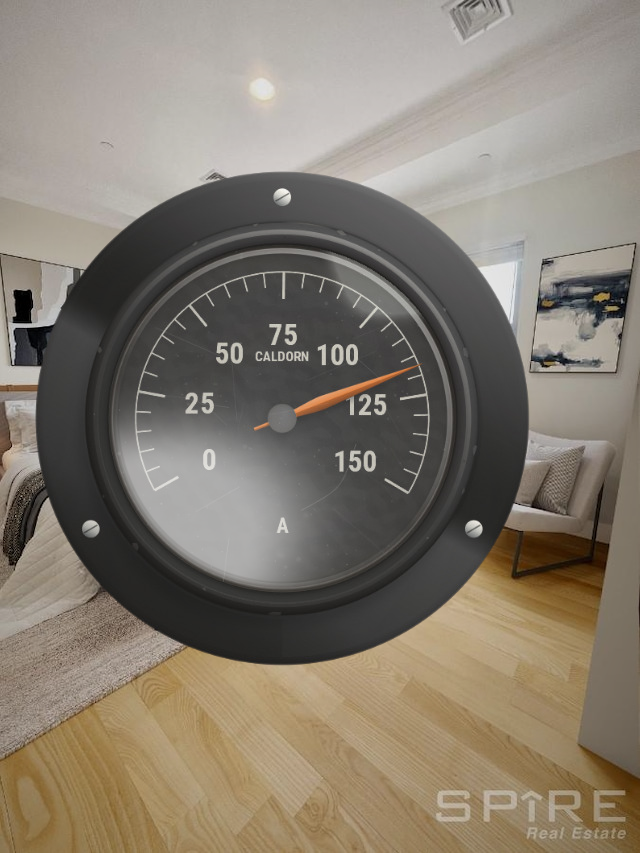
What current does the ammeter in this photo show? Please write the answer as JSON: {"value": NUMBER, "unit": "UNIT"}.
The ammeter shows {"value": 117.5, "unit": "A"}
